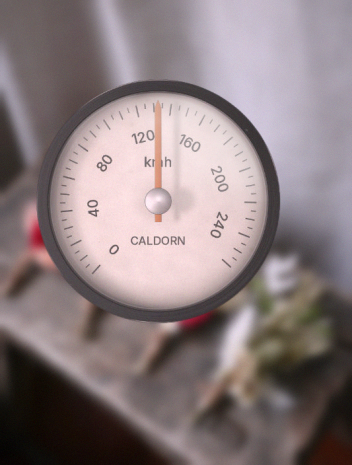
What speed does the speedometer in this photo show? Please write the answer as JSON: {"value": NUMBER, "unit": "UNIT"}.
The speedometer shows {"value": 132.5, "unit": "km/h"}
